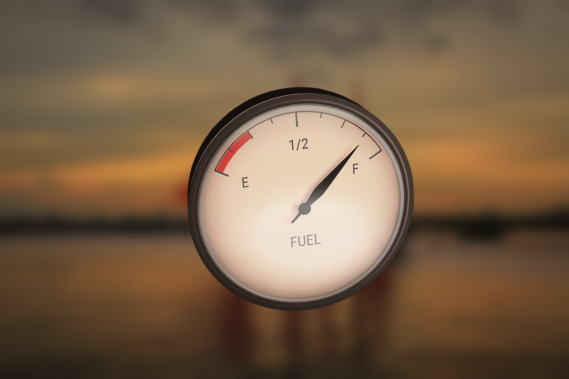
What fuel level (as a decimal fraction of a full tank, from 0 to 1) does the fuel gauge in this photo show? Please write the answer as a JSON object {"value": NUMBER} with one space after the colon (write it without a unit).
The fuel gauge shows {"value": 0.875}
